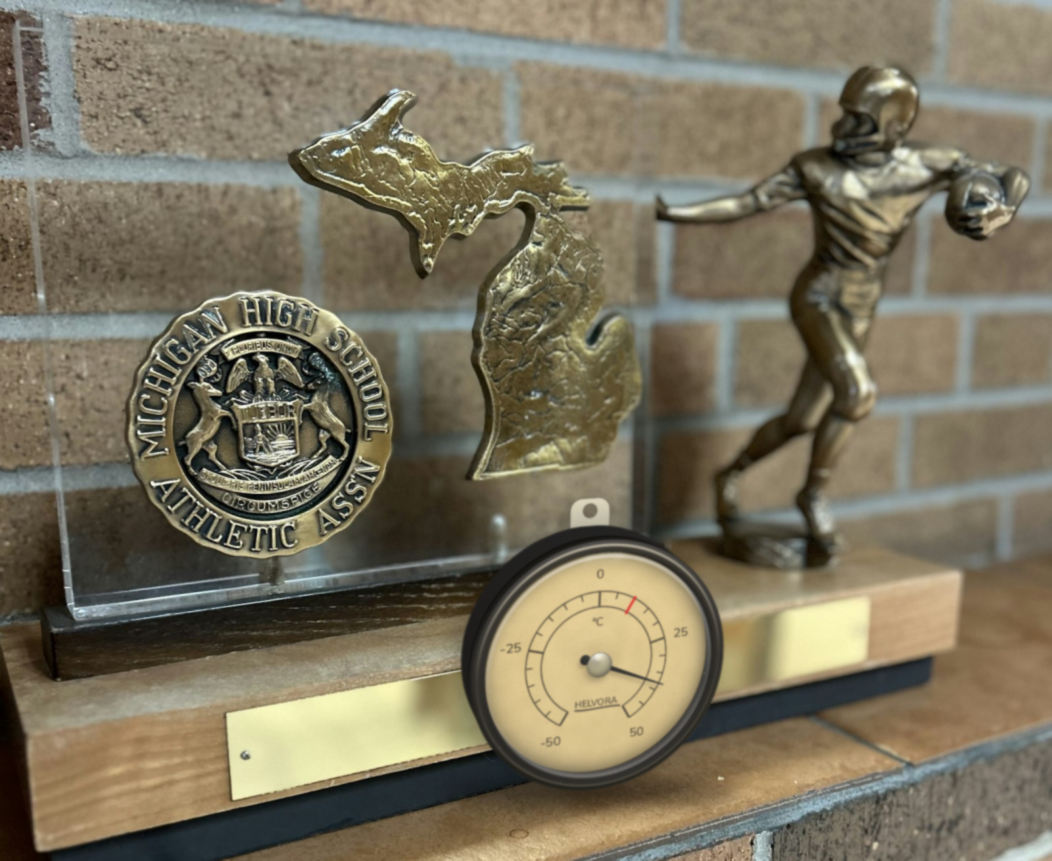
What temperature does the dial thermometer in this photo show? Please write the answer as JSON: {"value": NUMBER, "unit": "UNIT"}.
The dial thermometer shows {"value": 37.5, "unit": "°C"}
